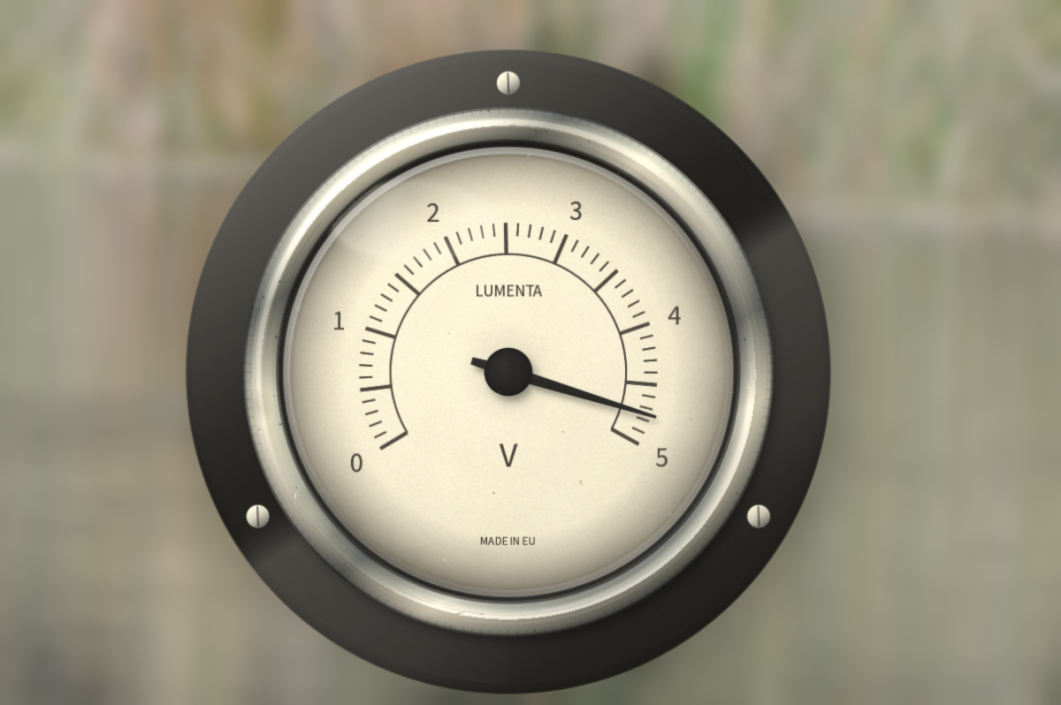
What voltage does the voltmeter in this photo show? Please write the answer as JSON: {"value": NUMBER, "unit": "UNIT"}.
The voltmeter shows {"value": 4.75, "unit": "V"}
